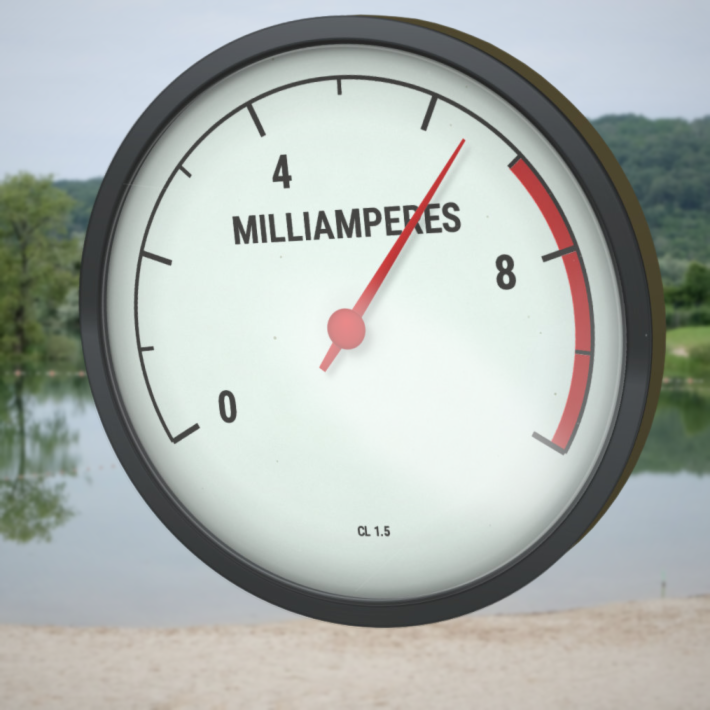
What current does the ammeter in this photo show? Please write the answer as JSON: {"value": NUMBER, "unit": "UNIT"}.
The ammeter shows {"value": 6.5, "unit": "mA"}
